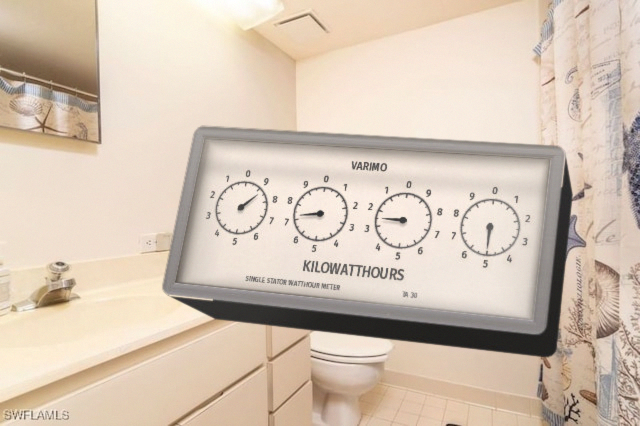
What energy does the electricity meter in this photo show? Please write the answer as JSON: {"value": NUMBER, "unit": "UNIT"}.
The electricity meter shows {"value": 8725, "unit": "kWh"}
